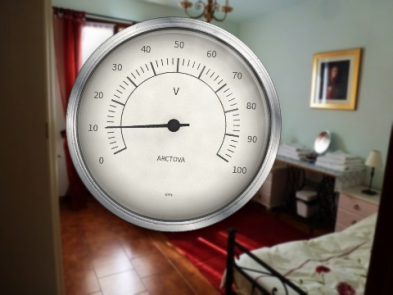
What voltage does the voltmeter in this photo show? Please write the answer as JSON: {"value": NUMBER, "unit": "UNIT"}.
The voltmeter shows {"value": 10, "unit": "V"}
